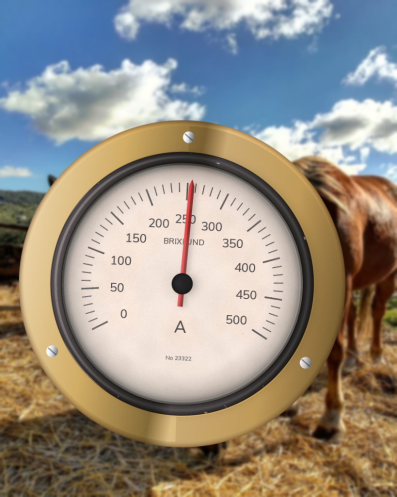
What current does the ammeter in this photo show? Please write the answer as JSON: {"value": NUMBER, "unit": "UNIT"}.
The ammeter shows {"value": 255, "unit": "A"}
